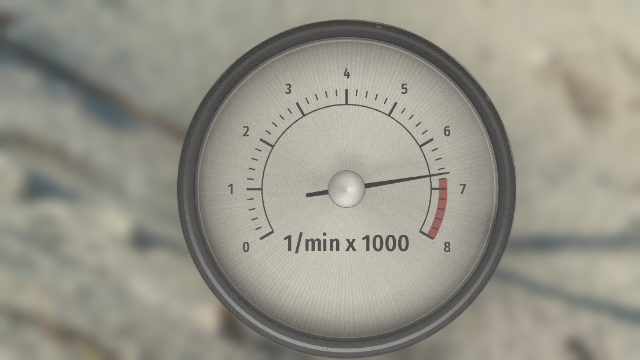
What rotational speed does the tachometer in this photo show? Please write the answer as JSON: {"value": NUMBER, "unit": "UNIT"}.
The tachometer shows {"value": 6700, "unit": "rpm"}
